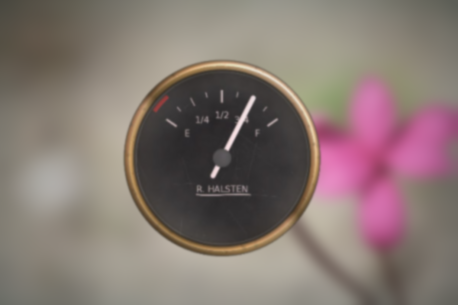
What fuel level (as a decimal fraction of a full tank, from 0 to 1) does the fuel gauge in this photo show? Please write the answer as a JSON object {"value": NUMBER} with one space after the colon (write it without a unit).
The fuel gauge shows {"value": 0.75}
